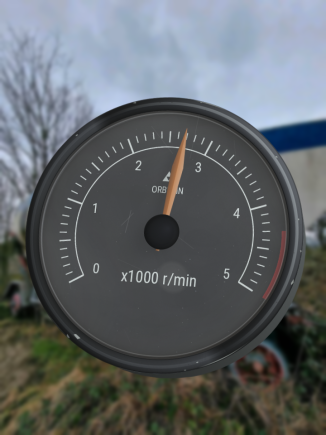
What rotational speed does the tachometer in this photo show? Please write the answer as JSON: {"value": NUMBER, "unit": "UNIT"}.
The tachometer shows {"value": 2700, "unit": "rpm"}
